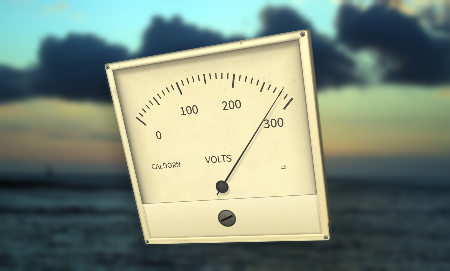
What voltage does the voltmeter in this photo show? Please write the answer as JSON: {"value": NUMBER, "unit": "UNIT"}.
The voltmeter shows {"value": 280, "unit": "V"}
